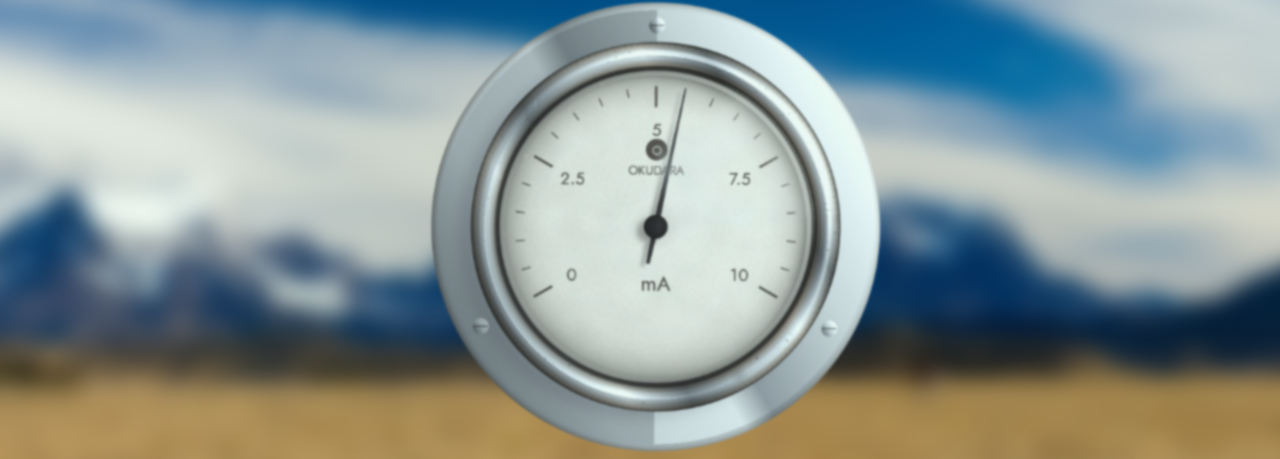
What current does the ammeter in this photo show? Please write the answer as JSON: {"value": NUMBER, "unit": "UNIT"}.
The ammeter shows {"value": 5.5, "unit": "mA"}
